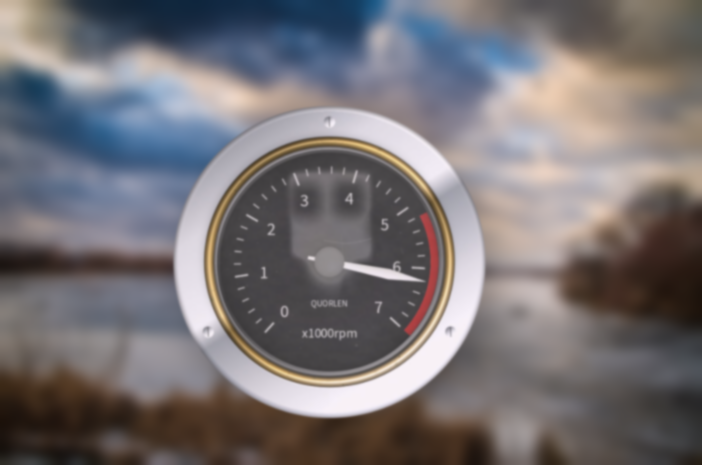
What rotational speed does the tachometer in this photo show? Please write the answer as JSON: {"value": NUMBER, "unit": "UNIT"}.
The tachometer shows {"value": 6200, "unit": "rpm"}
